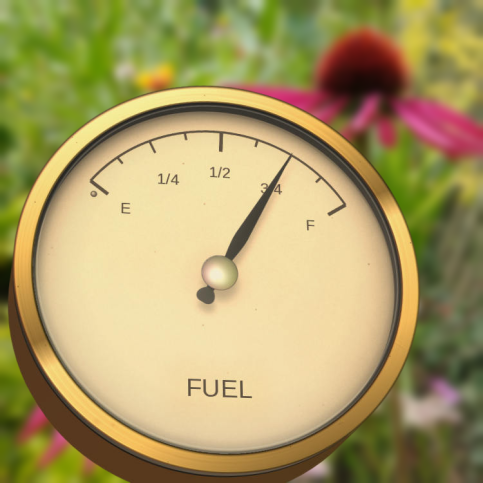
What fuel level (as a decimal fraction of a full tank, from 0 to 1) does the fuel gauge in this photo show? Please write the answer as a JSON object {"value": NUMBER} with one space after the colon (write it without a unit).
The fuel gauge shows {"value": 0.75}
